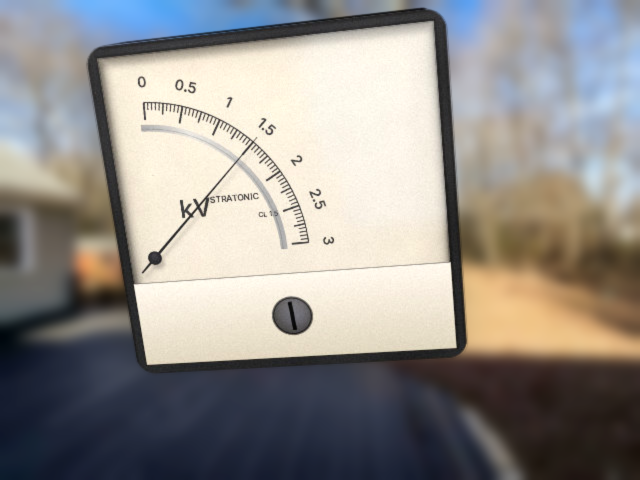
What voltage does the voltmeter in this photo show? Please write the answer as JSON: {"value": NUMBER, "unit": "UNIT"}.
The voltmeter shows {"value": 1.5, "unit": "kV"}
